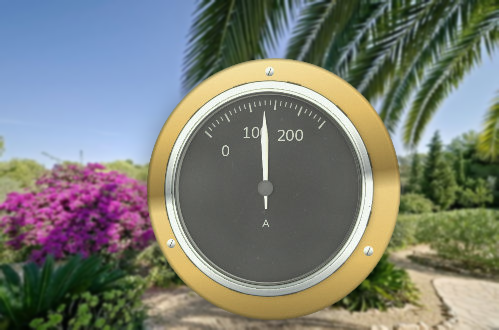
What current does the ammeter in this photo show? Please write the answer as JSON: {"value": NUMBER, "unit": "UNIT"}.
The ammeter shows {"value": 130, "unit": "A"}
